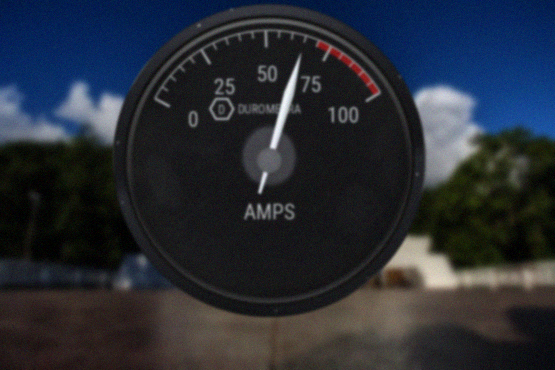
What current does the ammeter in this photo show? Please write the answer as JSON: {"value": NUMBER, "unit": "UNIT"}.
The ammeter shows {"value": 65, "unit": "A"}
